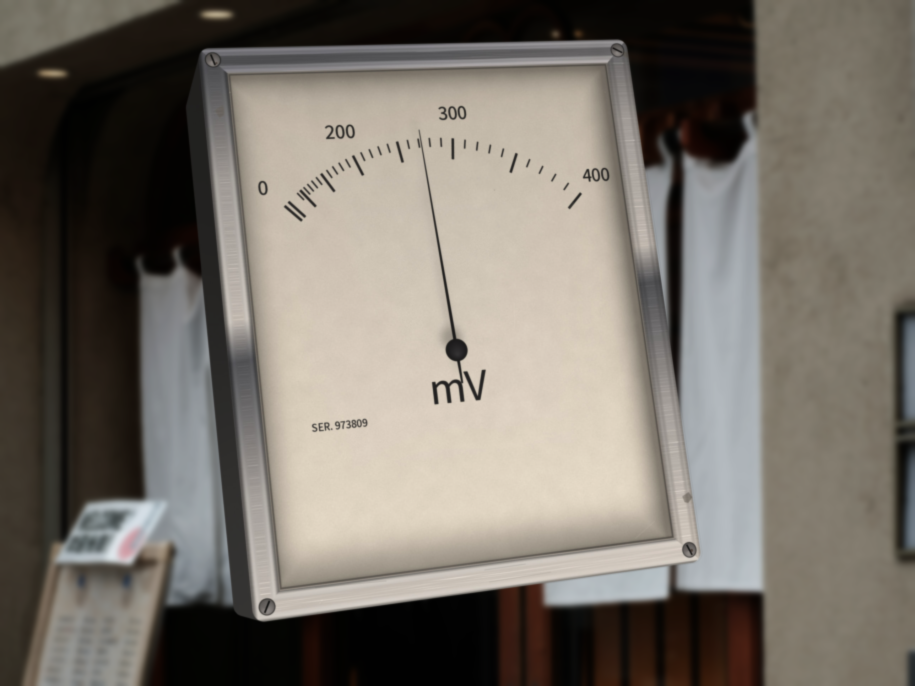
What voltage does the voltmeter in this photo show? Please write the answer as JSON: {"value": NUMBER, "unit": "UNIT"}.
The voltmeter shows {"value": 270, "unit": "mV"}
